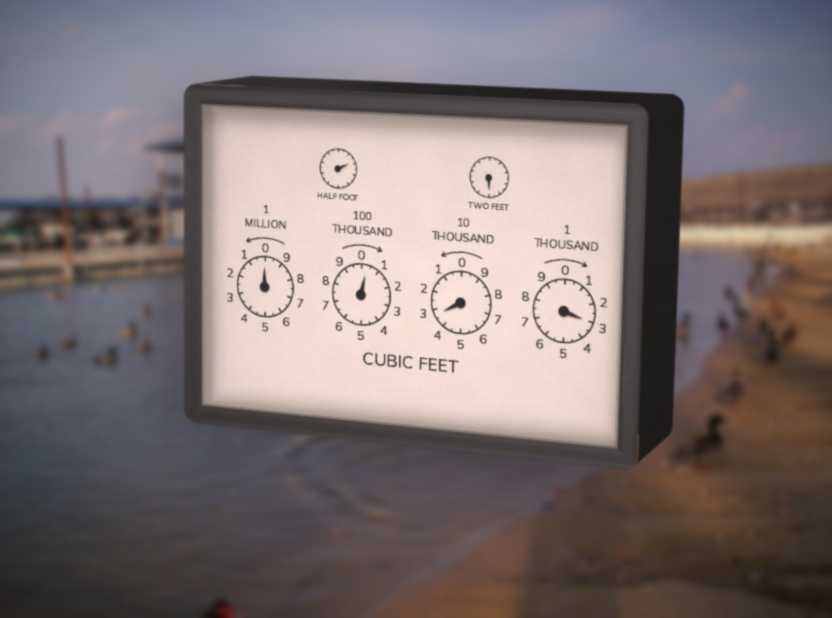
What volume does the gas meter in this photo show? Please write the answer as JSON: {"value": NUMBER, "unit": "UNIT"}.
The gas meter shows {"value": 3300, "unit": "ft³"}
